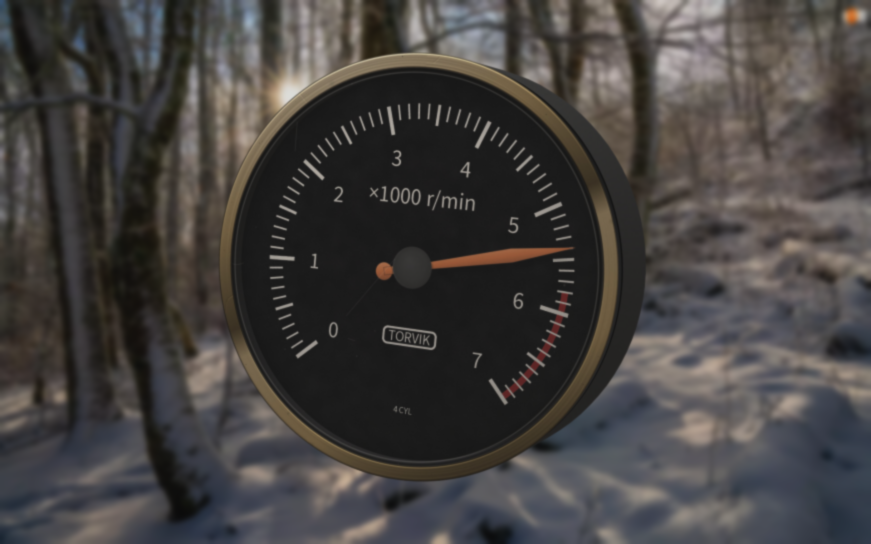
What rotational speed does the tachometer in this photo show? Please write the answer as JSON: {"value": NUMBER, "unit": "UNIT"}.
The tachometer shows {"value": 5400, "unit": "rpm"}
